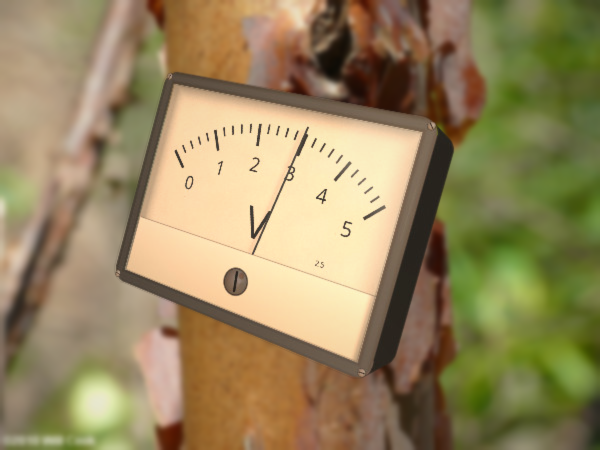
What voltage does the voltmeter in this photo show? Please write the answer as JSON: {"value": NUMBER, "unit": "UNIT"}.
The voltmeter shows {"value": 3, "unit": "V"}
